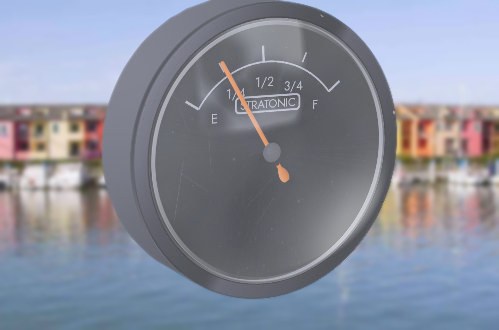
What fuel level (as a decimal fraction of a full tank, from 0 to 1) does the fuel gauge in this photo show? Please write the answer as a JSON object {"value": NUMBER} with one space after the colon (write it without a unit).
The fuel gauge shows {"value": 0.25}
